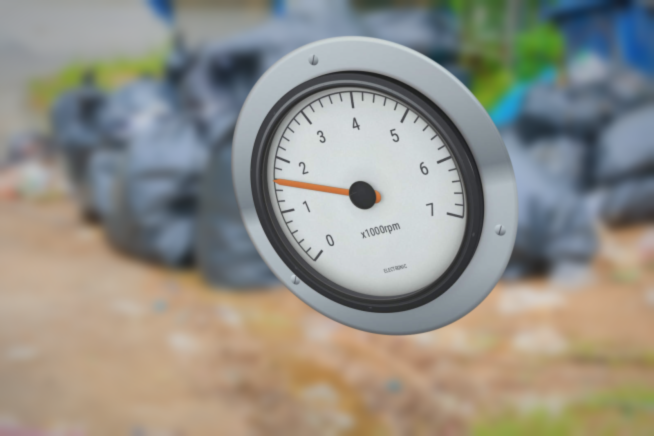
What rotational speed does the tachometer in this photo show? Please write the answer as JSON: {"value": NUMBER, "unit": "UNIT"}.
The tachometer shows {"value": 1600, "unit": "rpm"}
